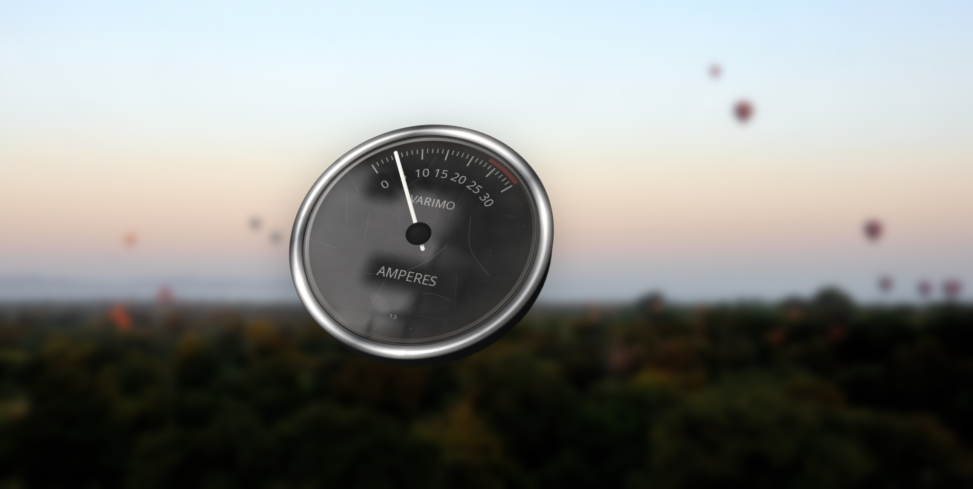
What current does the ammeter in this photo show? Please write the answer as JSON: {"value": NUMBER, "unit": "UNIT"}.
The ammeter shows {"value": 5, "unit": "A"}
